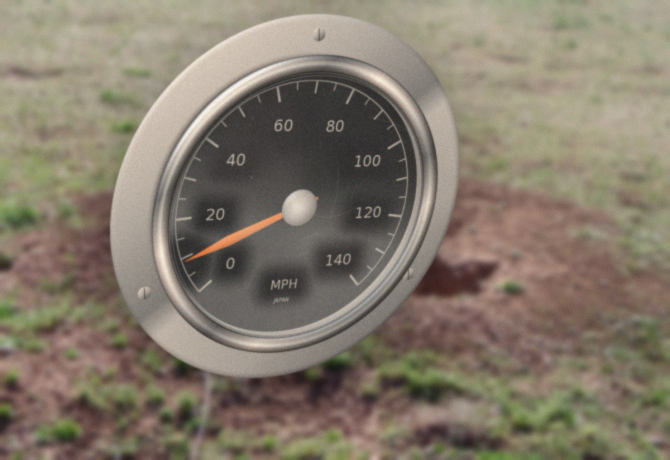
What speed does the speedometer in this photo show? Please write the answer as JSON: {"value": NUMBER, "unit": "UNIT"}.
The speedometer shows {"value": 10, "unit": "mph"}
